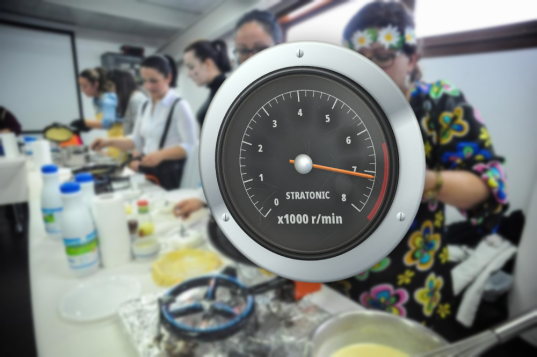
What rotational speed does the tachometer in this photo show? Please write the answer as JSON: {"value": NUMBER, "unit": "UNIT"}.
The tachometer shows {"value": 7100, "unit": "rpm"}
